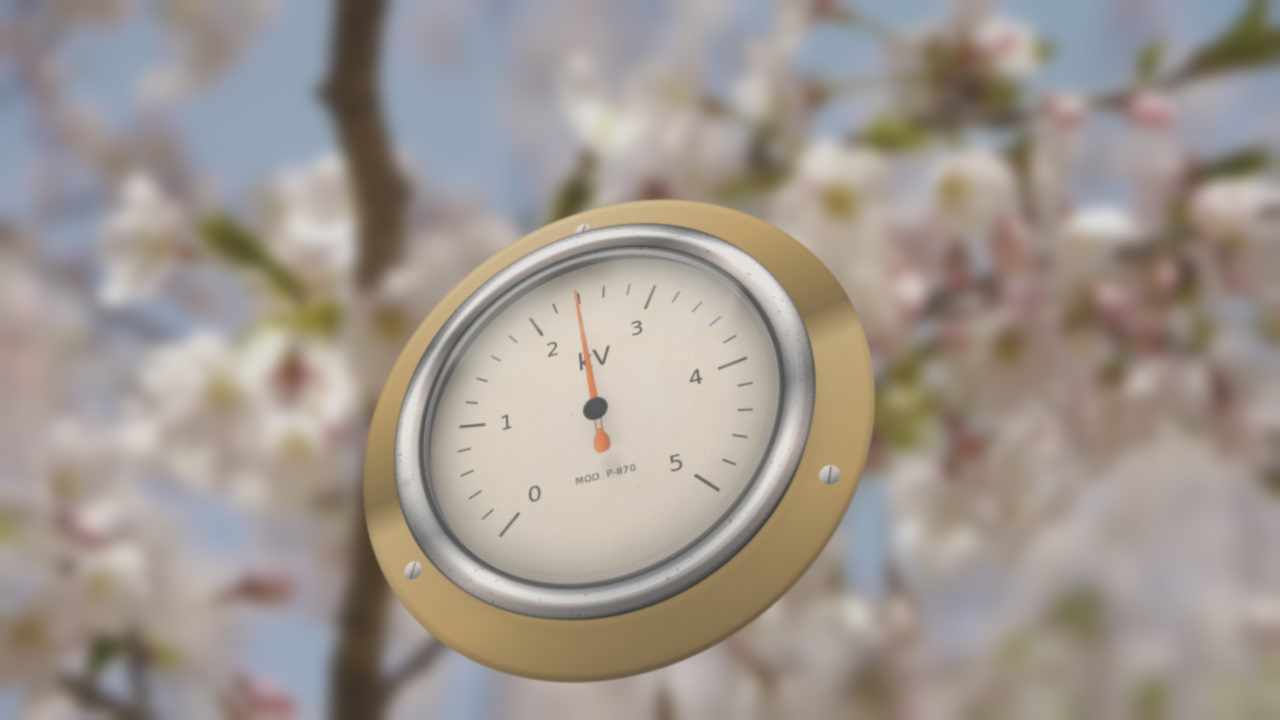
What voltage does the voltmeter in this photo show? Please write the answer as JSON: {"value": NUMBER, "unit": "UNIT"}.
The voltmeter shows {"value": 2.4, "unit": "kV"}
